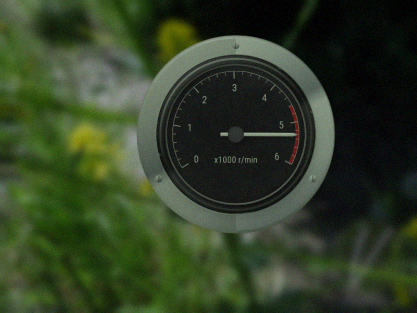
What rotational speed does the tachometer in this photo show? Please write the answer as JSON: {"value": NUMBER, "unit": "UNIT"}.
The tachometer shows {"value": 5300, "unit": "rpm"}
